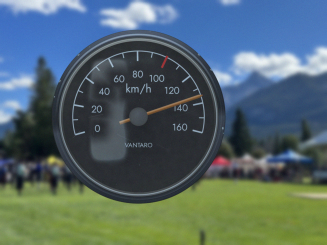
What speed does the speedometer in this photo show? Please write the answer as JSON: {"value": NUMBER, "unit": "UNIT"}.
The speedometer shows {"value": 135, "unit": "km/h"}
